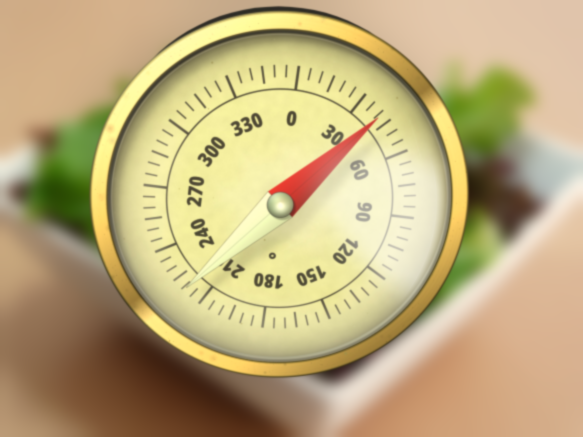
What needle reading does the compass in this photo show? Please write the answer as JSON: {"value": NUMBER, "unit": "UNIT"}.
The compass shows {"value": 40, "unit": "°"}
